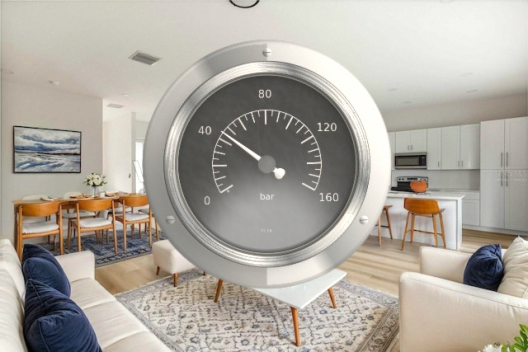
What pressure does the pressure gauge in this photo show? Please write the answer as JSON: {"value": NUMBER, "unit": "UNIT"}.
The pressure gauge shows {"value": 45, "unit": "bar"}
